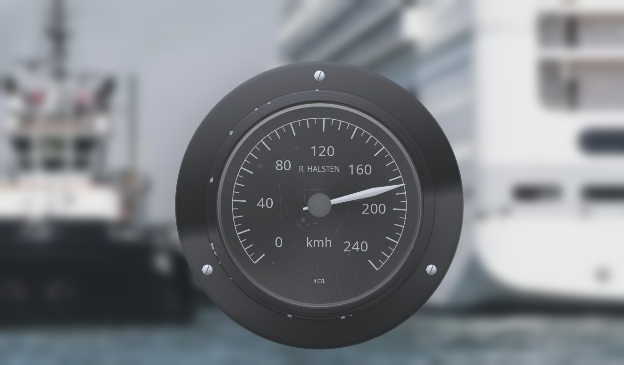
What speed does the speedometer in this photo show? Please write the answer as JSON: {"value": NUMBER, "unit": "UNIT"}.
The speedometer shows {"value": 185, "unit": "km/h"}
